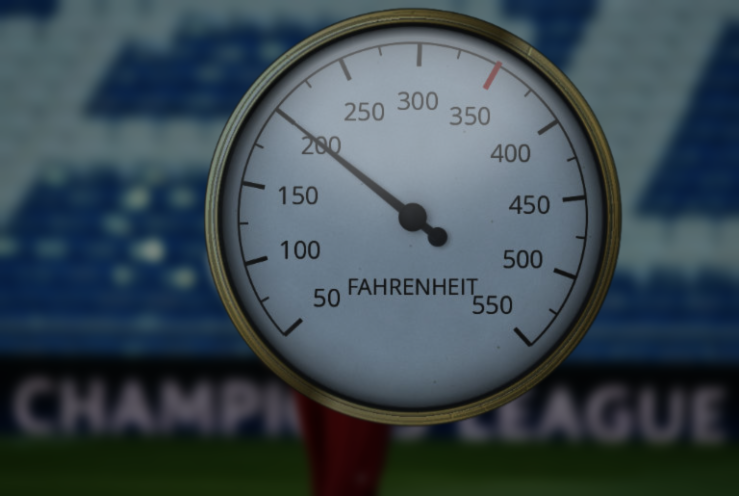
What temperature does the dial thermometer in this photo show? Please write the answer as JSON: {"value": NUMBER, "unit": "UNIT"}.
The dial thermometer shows {"value": 200, "unit": "°F"}
